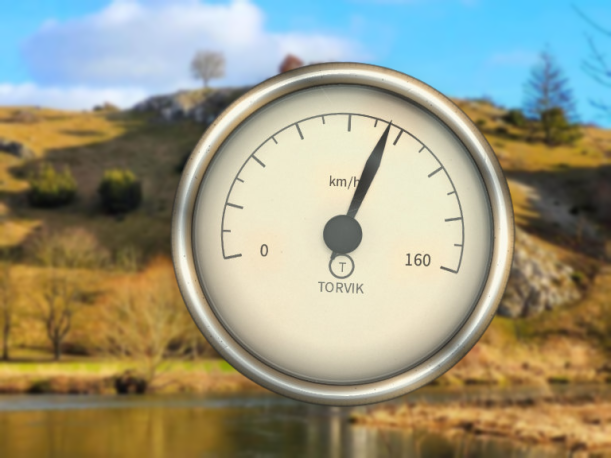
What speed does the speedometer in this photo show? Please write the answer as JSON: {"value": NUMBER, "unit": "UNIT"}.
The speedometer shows {"value": 95, "unit": "km/h"}
